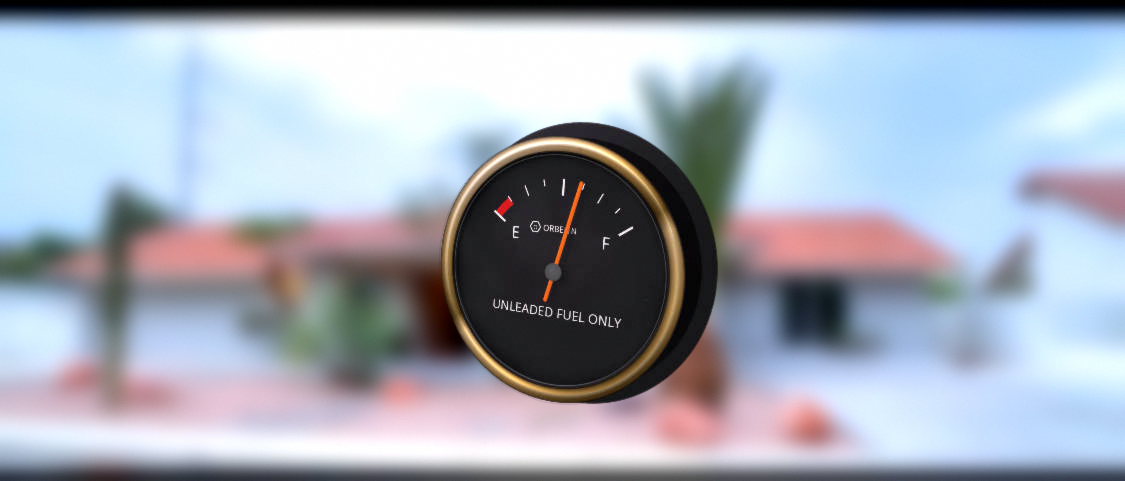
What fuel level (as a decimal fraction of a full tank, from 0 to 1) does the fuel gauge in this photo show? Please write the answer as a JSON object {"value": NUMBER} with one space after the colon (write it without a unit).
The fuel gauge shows {"value": 0.625}
